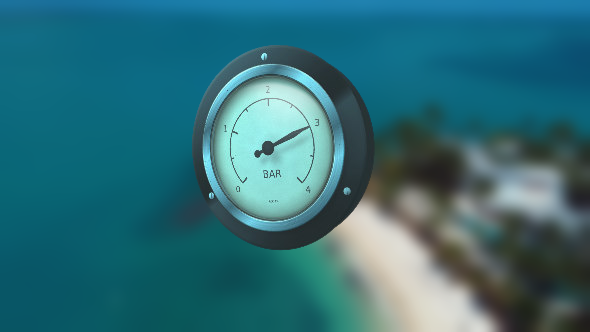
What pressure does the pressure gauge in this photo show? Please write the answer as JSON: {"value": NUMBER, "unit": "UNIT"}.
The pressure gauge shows {"value": 3, "unit": "bar"}
